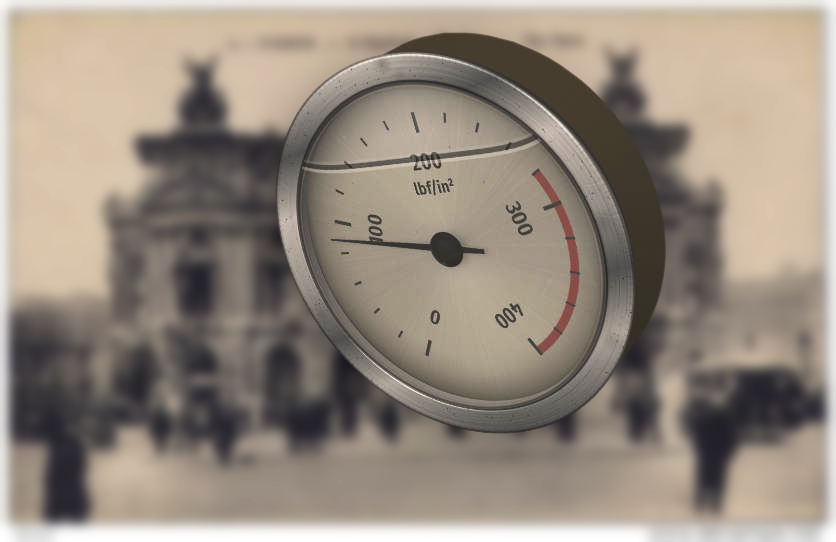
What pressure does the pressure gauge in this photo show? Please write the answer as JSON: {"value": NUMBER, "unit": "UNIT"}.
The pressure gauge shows {"value": 90, "unit": "psi"}
